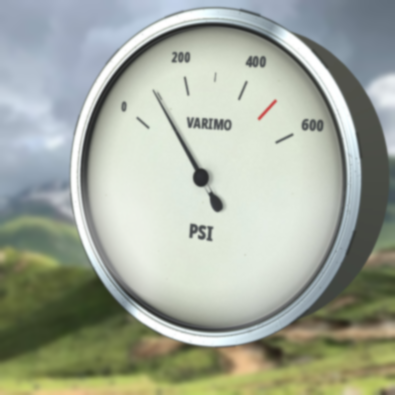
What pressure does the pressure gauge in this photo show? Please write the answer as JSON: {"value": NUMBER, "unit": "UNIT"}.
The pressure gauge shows {"value": 100, "unit": "psi"}
